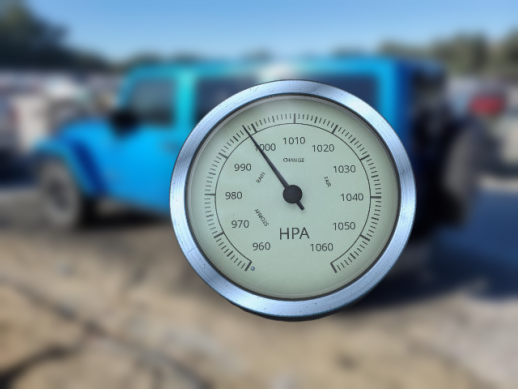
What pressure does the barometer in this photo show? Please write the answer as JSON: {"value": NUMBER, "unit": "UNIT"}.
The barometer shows {"value": 998, "unit": "hPa"}
